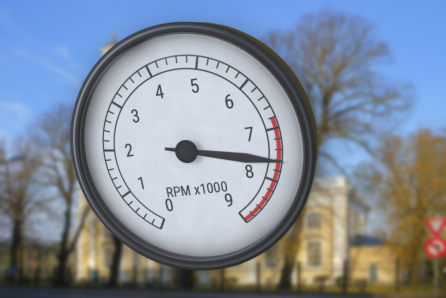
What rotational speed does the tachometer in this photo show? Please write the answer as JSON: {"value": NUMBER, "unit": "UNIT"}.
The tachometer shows {"value": 7600, "unit": "rpm"}
